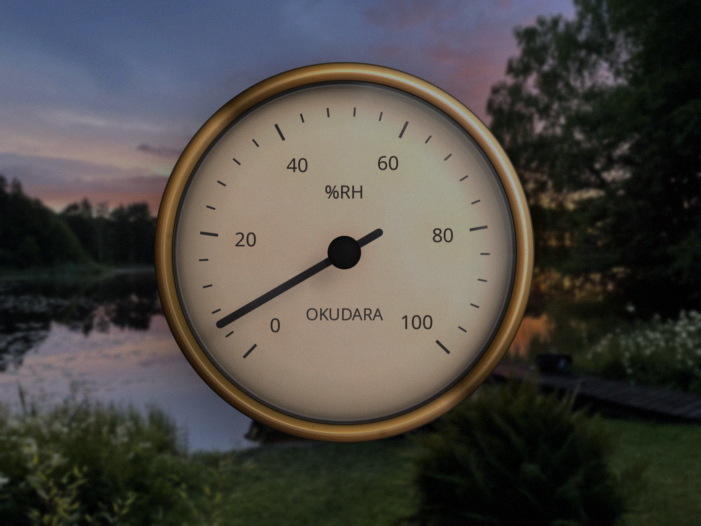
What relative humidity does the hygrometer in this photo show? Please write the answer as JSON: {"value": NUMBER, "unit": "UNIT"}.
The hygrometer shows {"value": 6, "unit": "%"}
